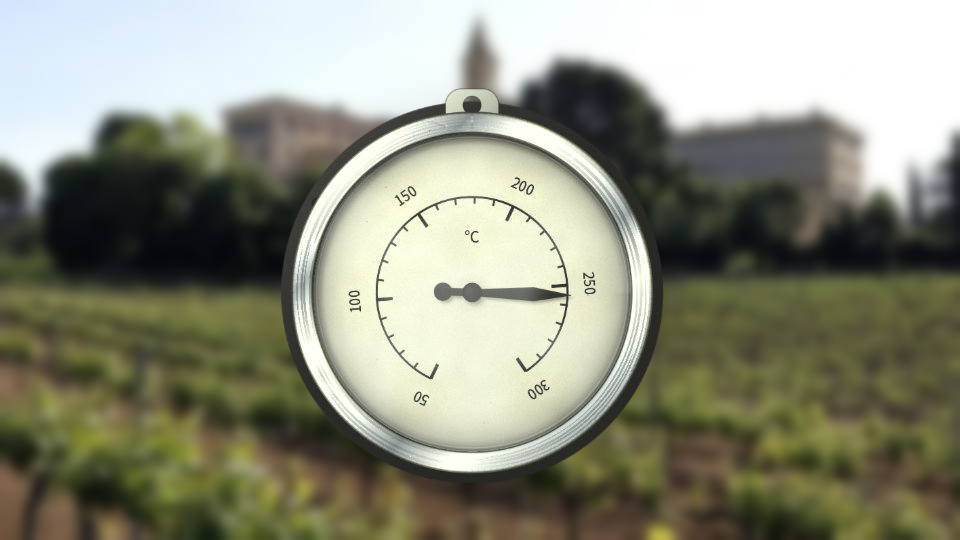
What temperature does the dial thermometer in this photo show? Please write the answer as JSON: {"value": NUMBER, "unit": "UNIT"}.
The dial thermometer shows {"value": 255, "unit": "°C"}
